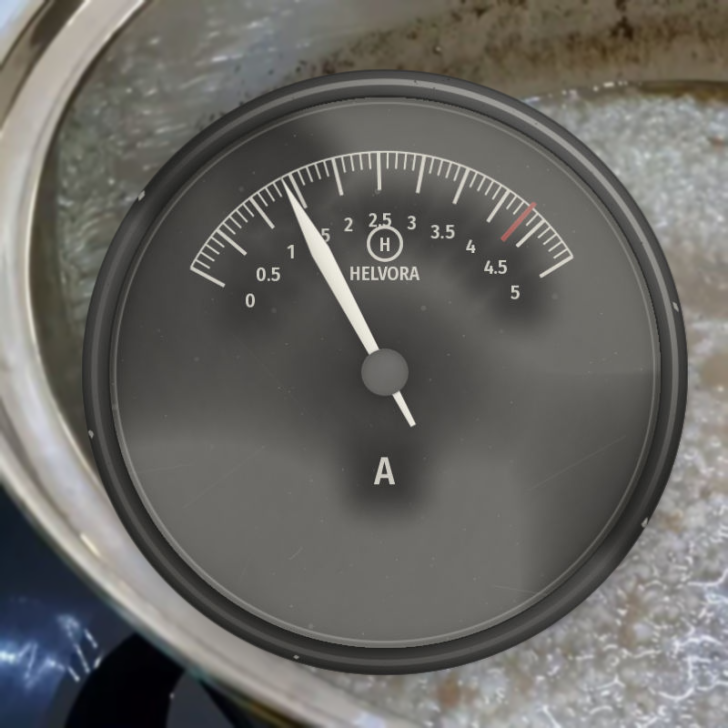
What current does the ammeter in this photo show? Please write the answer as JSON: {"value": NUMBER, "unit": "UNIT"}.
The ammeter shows {"value": 1.4, "unit": "A"}
